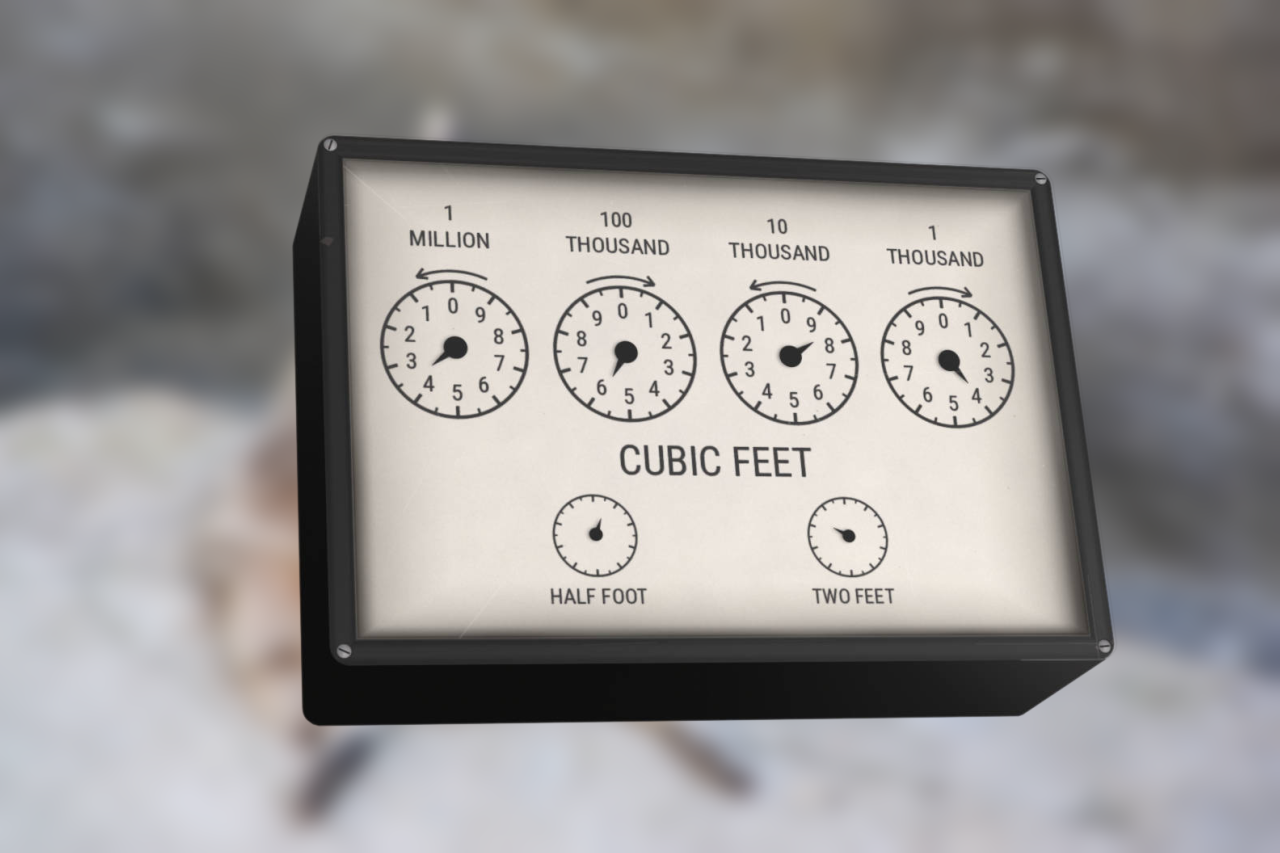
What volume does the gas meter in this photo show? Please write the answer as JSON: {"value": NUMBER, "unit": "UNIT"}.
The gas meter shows {"value": 358400, "unit": "ft³"}
